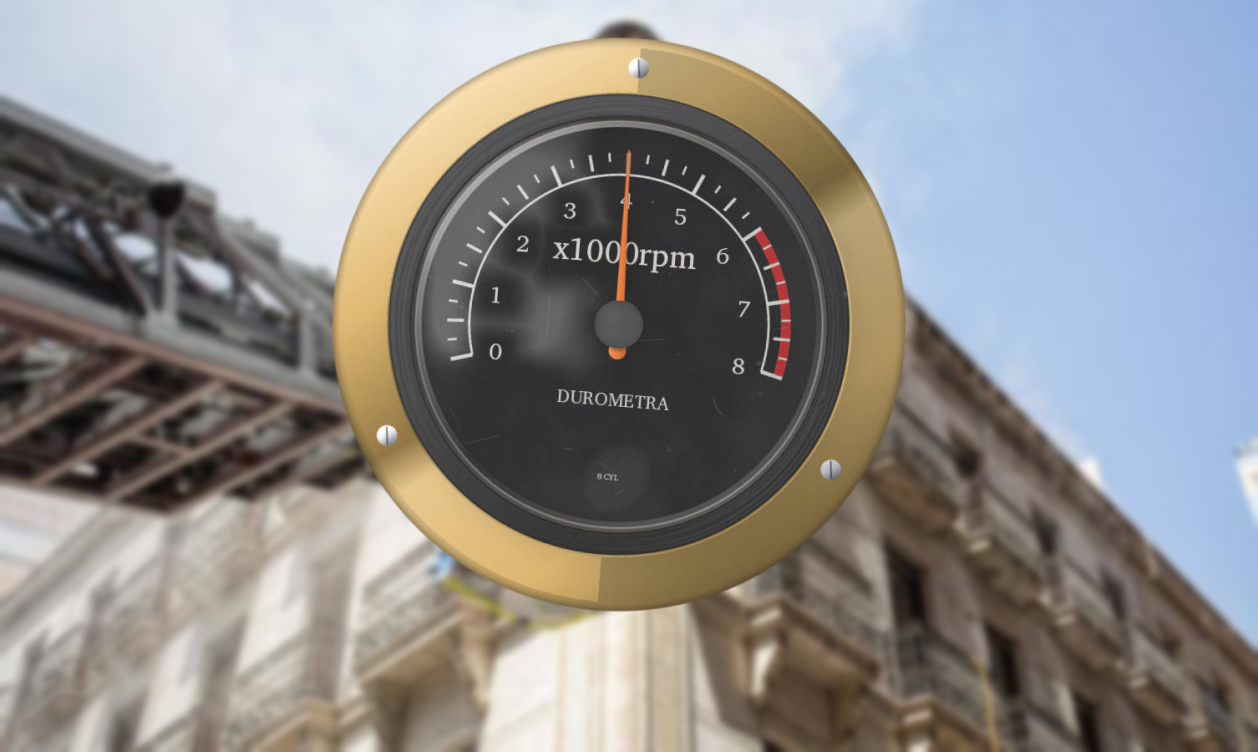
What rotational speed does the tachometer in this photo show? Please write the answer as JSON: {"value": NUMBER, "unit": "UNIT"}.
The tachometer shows {"value": 4000, "unit": "rpm"}
